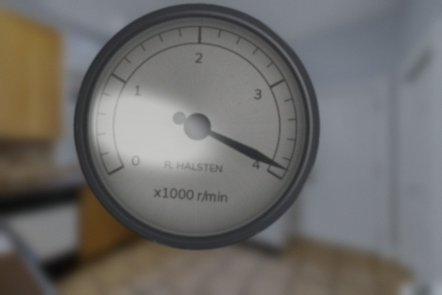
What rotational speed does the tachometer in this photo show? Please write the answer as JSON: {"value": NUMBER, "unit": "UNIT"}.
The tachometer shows {"value": 3900, "unit": "rpm"}
